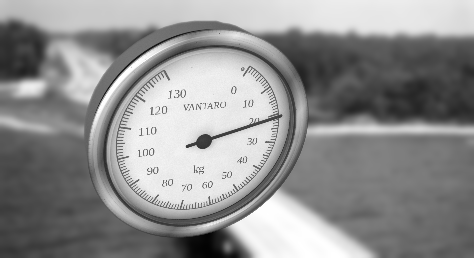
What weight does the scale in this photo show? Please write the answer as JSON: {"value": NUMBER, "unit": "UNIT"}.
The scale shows {"value": 20, "unit": "kg"}
